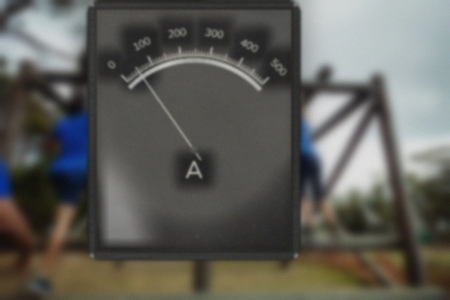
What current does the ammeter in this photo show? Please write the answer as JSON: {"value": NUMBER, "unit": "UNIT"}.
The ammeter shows {"value": 50, "unit": "A"}
